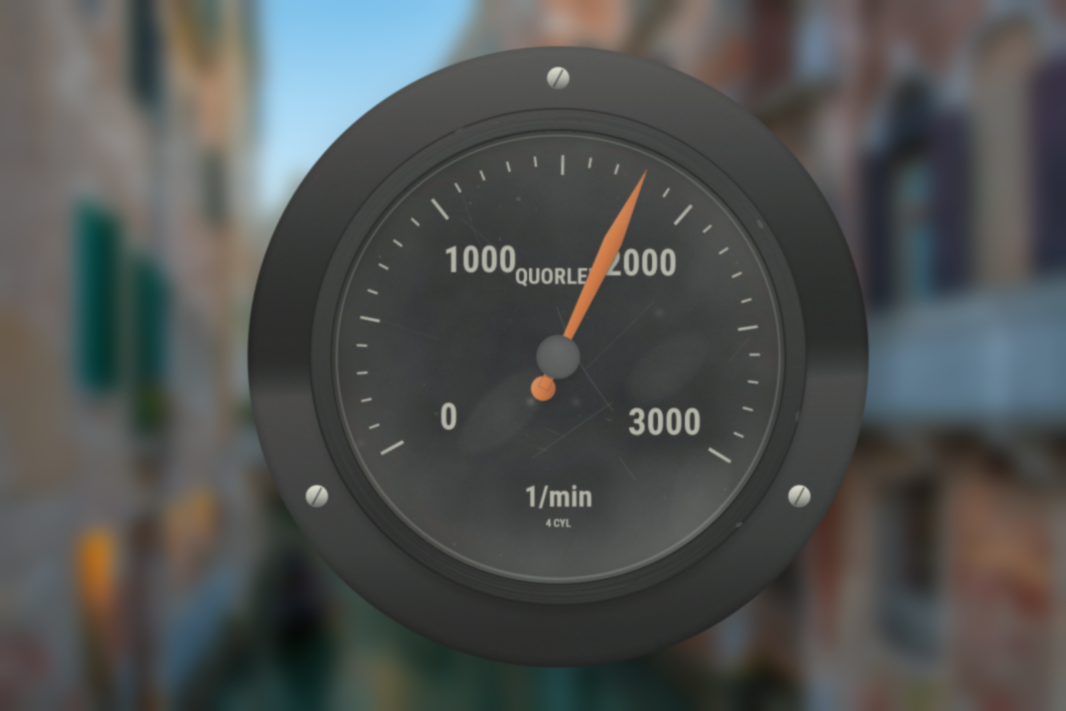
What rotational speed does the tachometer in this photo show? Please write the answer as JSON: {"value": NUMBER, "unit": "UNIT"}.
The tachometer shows {"value": 1800, "unit": "rpm"}
